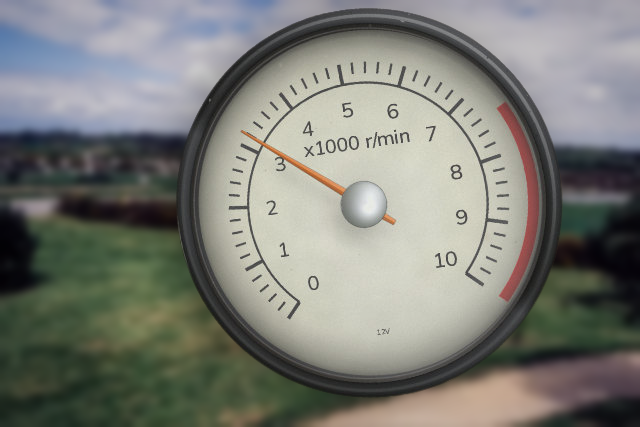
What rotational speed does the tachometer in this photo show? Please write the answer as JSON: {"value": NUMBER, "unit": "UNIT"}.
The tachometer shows {"value": 3200, "unit": "rpm"}
